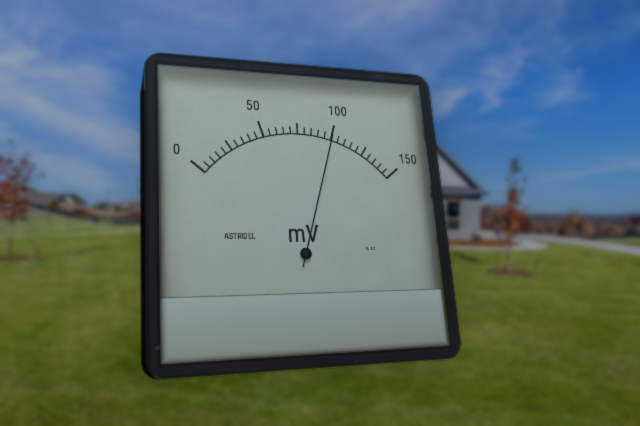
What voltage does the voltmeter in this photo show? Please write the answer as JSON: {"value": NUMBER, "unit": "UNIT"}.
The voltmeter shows {"value": 100, "unit": "mV"}
